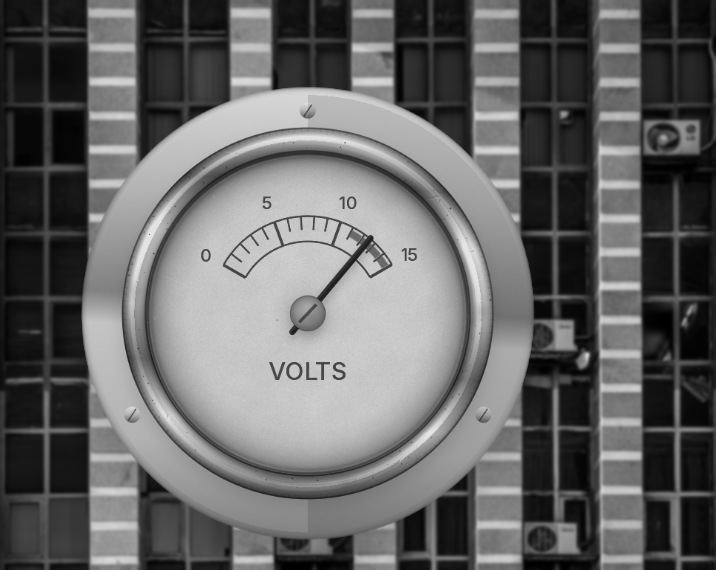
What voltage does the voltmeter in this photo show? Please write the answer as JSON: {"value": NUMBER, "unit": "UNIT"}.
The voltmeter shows {"value": 12.5, "unit": "V"}
